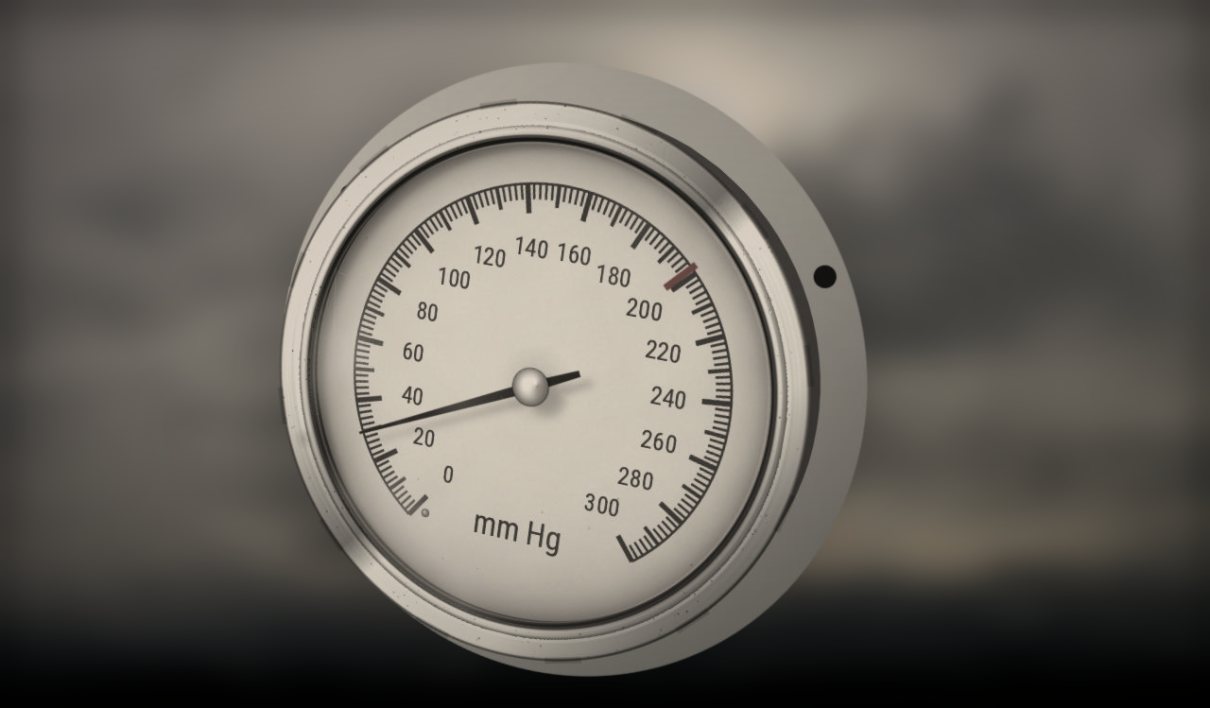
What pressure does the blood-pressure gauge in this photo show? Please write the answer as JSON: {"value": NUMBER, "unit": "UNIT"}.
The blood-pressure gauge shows {"value": 30, "unit": "mmHg"}
